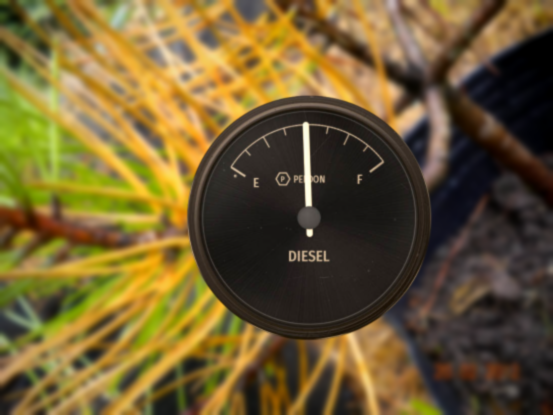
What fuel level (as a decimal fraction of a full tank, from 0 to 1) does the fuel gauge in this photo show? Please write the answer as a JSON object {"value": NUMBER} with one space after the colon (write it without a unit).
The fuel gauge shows {"value": 0.5}
